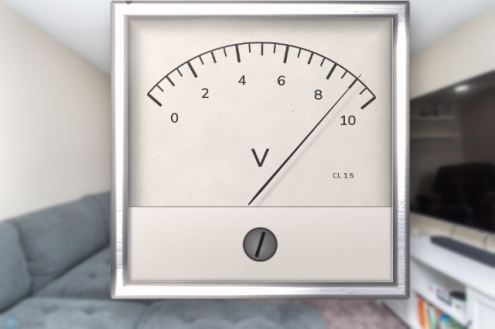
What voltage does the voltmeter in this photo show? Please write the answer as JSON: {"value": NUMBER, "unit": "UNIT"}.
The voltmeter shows {"value": 9, "unit": "V"}
